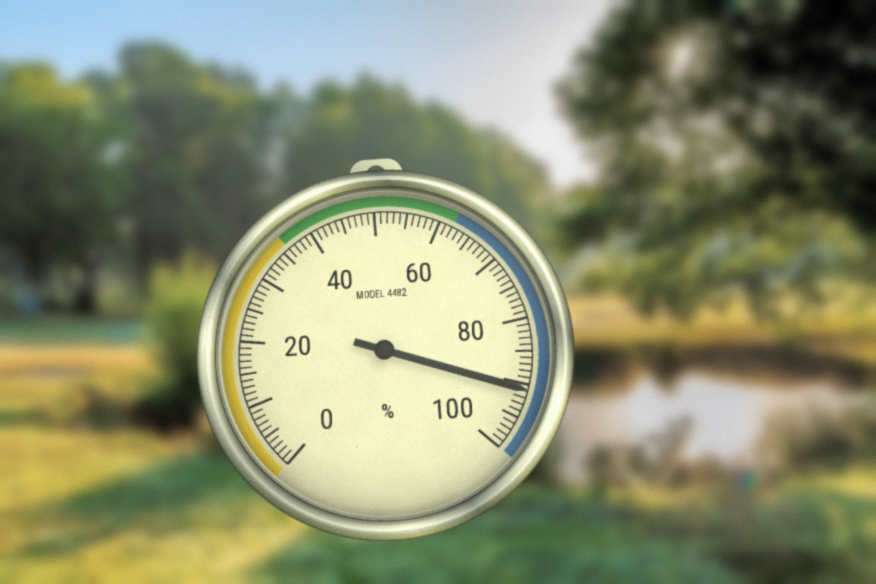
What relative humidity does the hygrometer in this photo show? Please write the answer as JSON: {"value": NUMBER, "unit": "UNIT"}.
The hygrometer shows {"value": 91, "unit": "%"}
